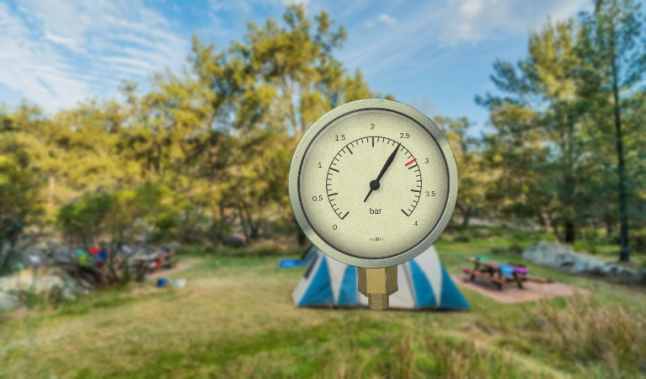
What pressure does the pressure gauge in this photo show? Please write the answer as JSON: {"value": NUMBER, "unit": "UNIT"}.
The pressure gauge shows {"value": 2.5, "unit": "bar"}
